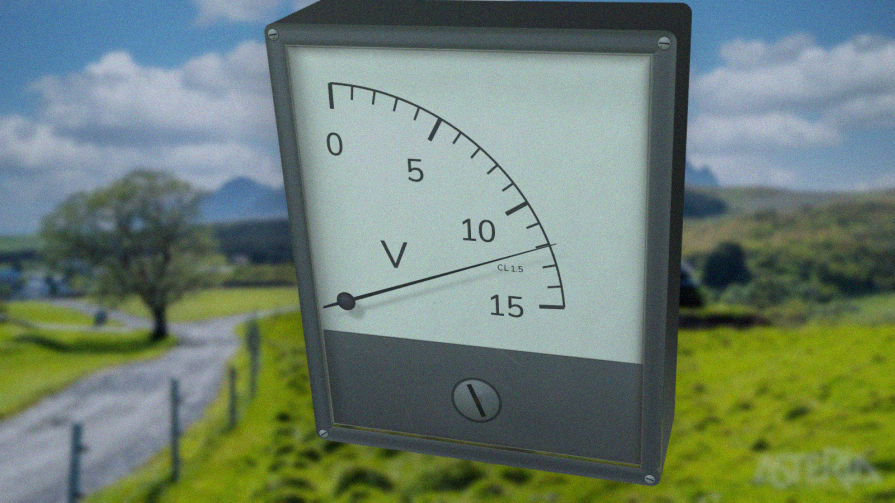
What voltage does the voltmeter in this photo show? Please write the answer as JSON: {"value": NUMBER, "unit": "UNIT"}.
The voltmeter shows {"value": 12, "unit": "V"}
